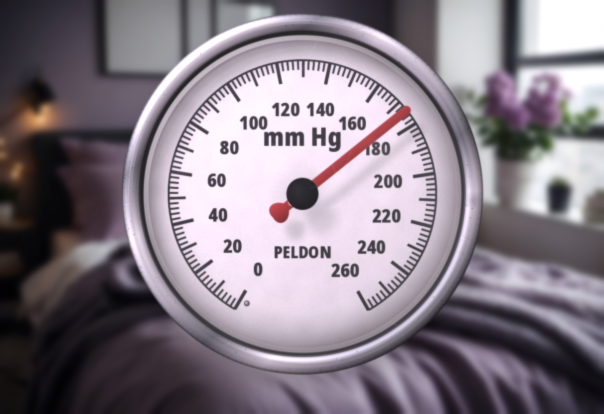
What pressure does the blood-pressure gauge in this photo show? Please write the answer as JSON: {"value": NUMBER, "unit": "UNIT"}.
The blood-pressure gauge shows {"value": 174, "unit": "mmHg"}
